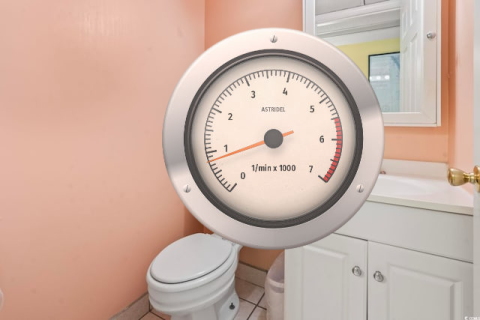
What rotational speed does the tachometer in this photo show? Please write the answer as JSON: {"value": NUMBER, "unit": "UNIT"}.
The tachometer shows {"value": 800, "unit": "rpm"}
